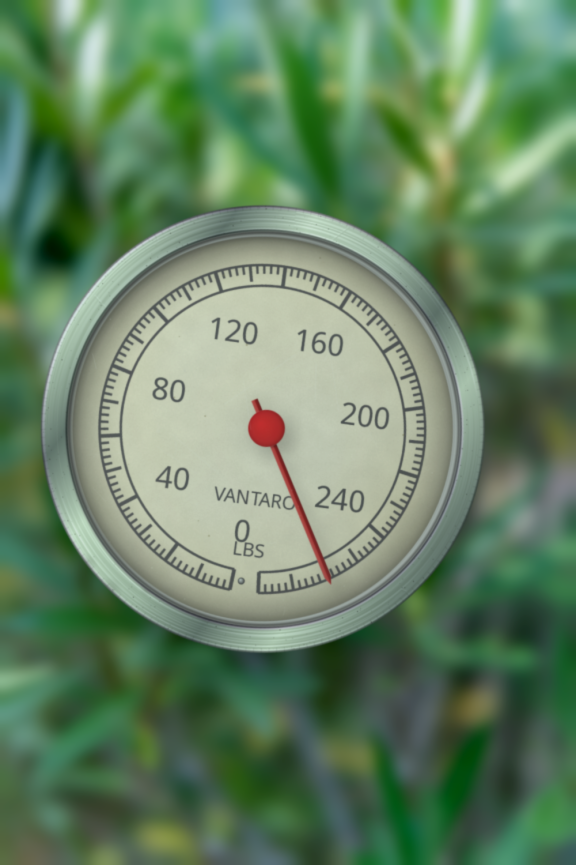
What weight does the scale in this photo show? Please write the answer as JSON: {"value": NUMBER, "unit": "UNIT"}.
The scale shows {"value": 260, "unit": "lb"}
